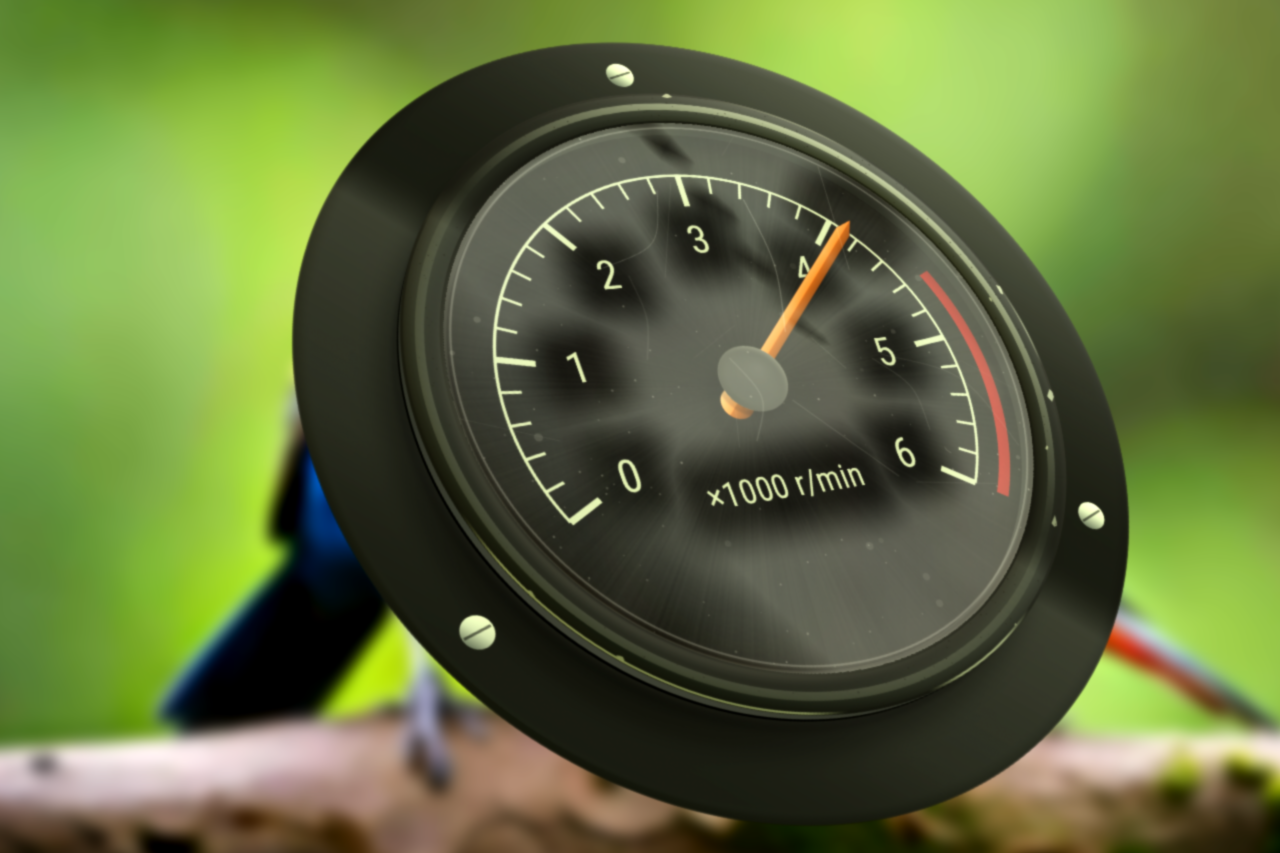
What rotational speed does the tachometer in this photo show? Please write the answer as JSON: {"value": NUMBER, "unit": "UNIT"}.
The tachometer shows {"value": 4100, "unit": "rpm"}
